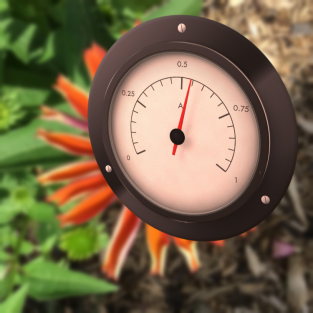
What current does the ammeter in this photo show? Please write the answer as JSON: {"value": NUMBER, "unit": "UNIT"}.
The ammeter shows {"value": 0.55, "unit": "A"}
